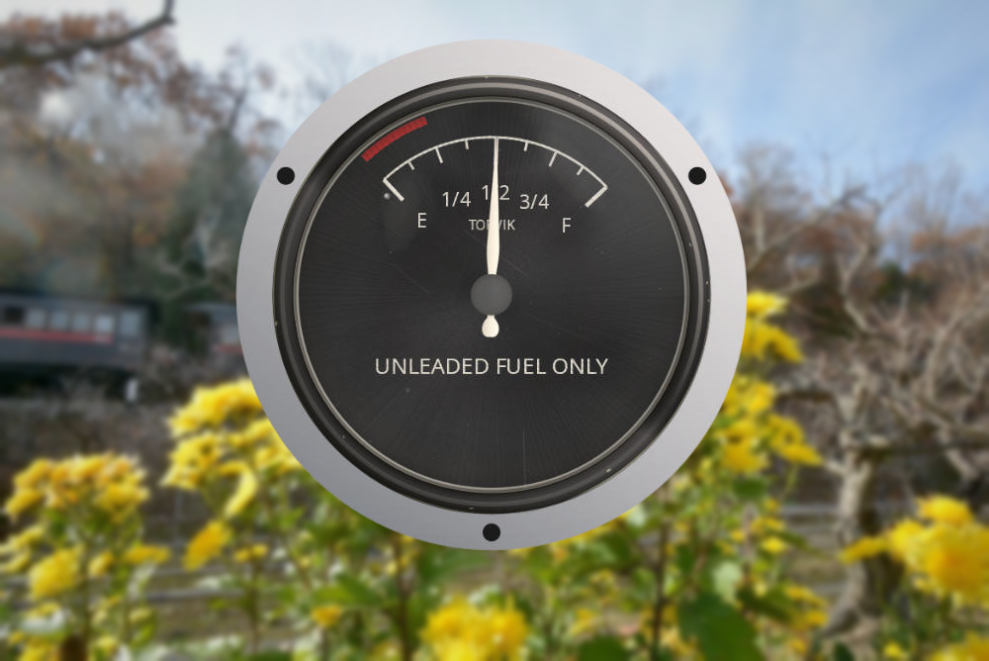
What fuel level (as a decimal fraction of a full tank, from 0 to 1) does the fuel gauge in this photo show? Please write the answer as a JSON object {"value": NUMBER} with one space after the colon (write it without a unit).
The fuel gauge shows {"value": 0.5}
